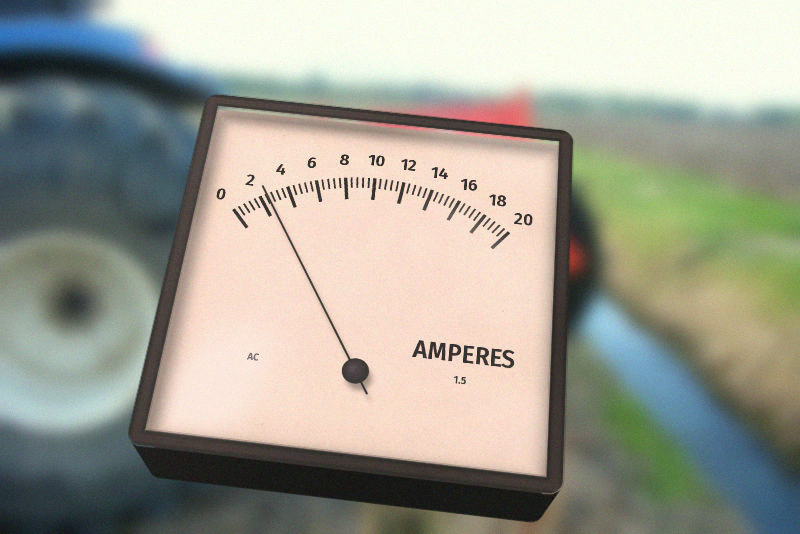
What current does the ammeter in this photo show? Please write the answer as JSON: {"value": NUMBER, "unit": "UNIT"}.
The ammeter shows {"value": 2.4, "unit": "A"}
